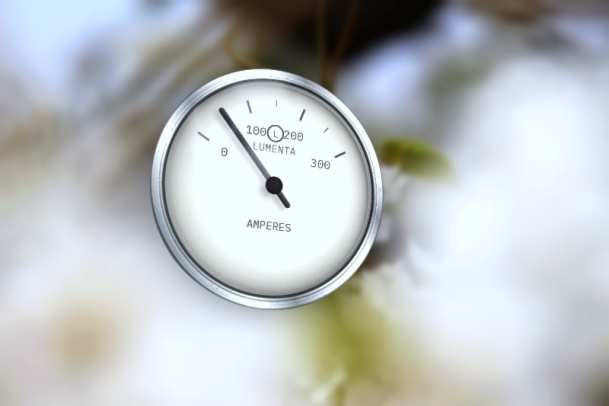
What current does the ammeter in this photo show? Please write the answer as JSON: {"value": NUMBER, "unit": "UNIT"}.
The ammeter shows {"value": 50, "unit": "A"}
